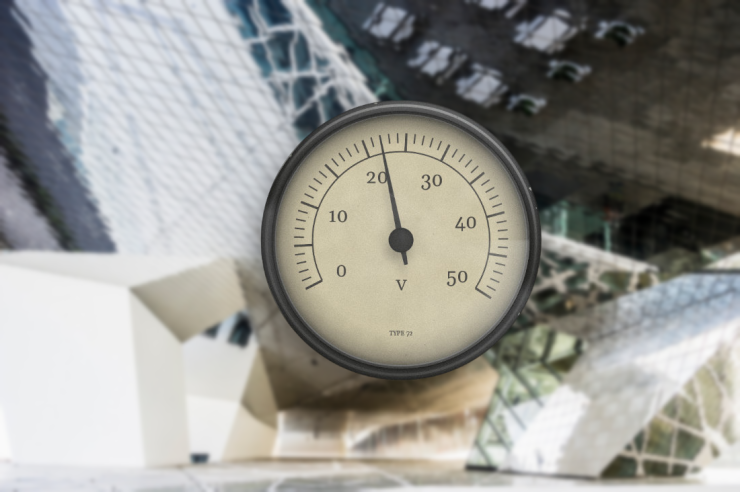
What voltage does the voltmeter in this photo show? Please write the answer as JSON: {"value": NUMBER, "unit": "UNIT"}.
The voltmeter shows {"value": 22, "unit": "V"}
